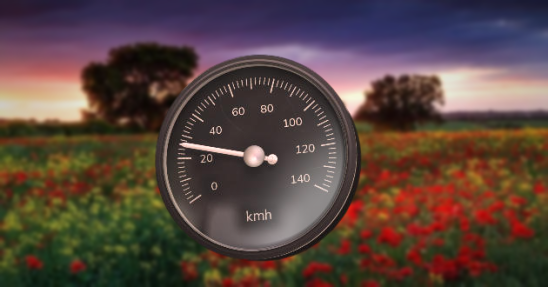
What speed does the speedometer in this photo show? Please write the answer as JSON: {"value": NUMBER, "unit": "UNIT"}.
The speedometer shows {"value": 26, "unit": "km/h"}
